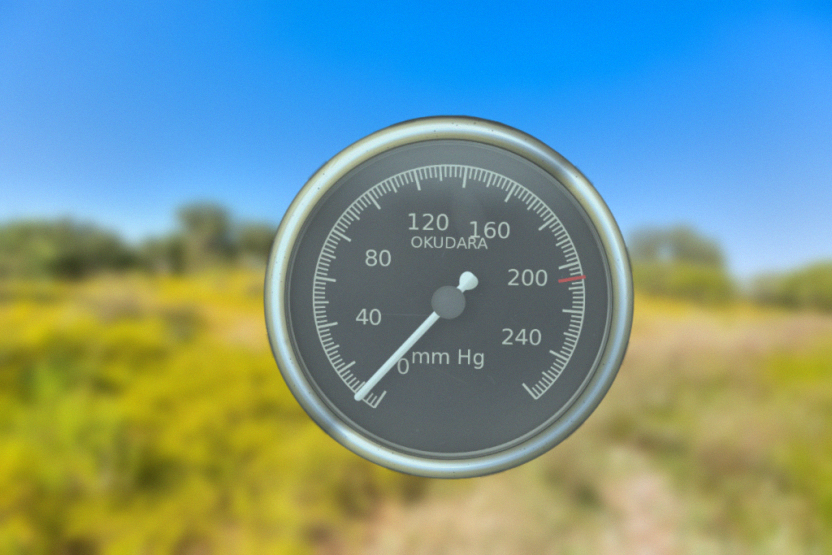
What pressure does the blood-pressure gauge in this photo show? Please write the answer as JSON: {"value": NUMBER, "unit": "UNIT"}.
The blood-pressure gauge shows {"value": 8, "unit": "mmHg"}
